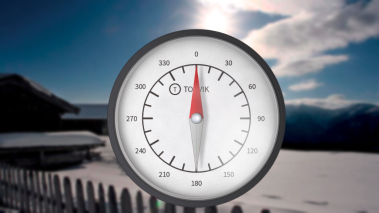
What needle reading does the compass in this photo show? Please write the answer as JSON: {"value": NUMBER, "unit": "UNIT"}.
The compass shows {"value": 0, "unit": "°"}
